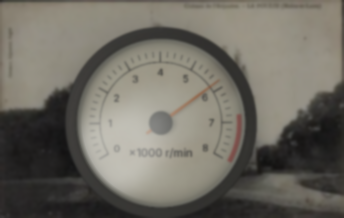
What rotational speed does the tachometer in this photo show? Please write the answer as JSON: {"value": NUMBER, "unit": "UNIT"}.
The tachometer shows {"value": 5800, "unit": "rpm"}
